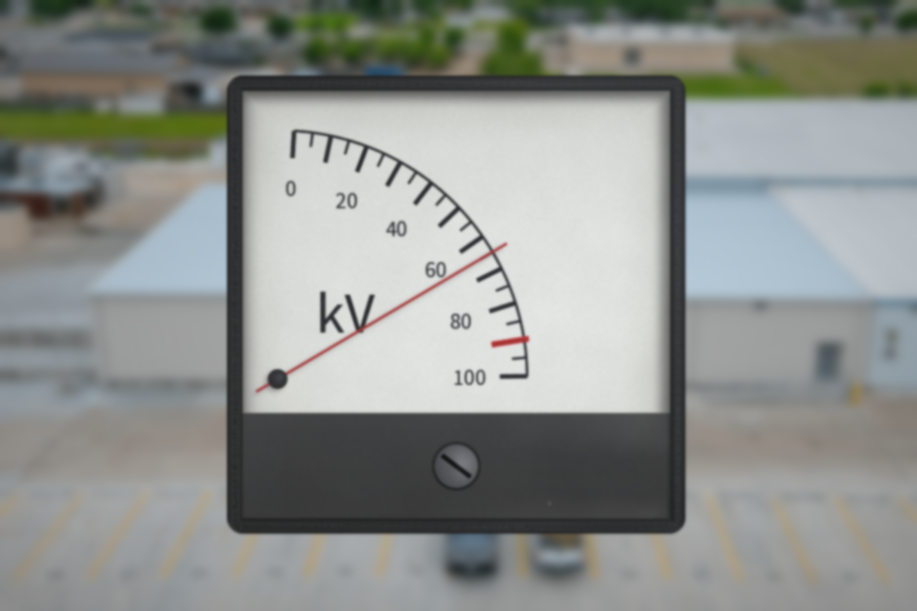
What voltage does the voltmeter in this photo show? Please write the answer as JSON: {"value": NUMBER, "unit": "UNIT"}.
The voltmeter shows {"value": 65, "unit": "kV"}
